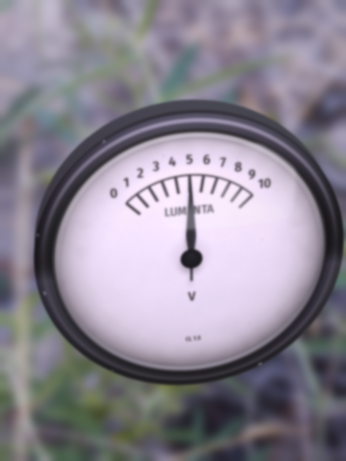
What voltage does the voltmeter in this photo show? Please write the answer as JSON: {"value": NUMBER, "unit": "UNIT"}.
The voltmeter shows {"value": 5, "unit": "V"}
